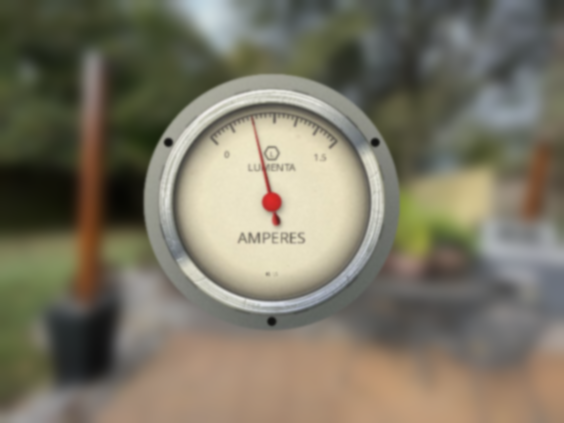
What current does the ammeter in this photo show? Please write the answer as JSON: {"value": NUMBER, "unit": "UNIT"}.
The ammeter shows {"value": 0.5, "unit": "A"}
